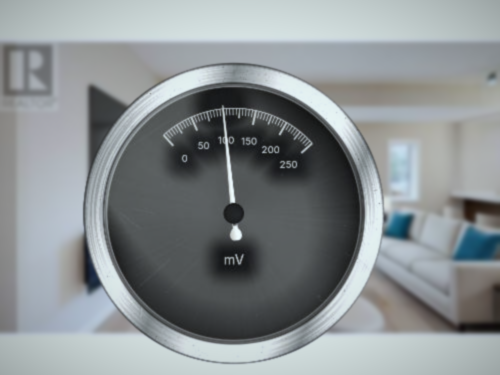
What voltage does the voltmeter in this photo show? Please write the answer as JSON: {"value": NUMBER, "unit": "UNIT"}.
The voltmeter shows {"value": 100, "unit": "mV"}
